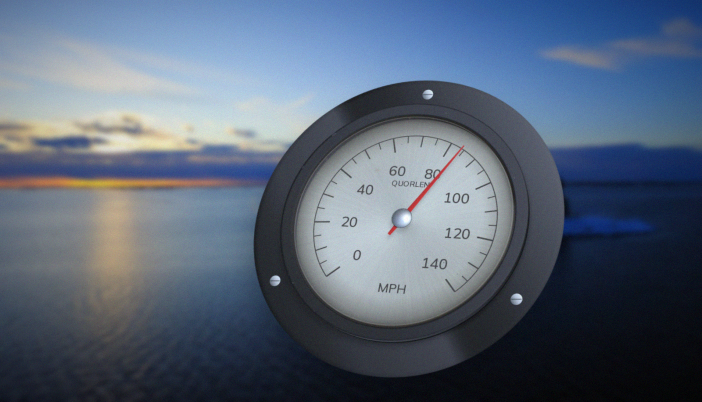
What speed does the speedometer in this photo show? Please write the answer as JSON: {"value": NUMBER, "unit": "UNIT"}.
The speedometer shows {"value": 85, "unit": "mph"}
